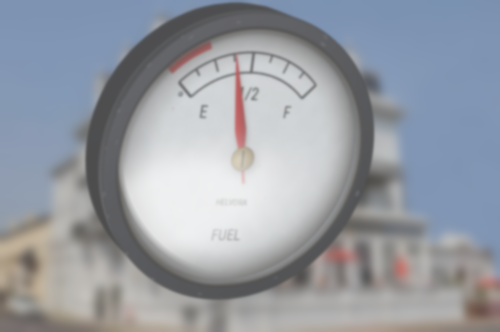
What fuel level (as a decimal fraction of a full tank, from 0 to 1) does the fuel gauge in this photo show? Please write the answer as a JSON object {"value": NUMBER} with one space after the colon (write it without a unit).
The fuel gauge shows {"value": 0.375}
